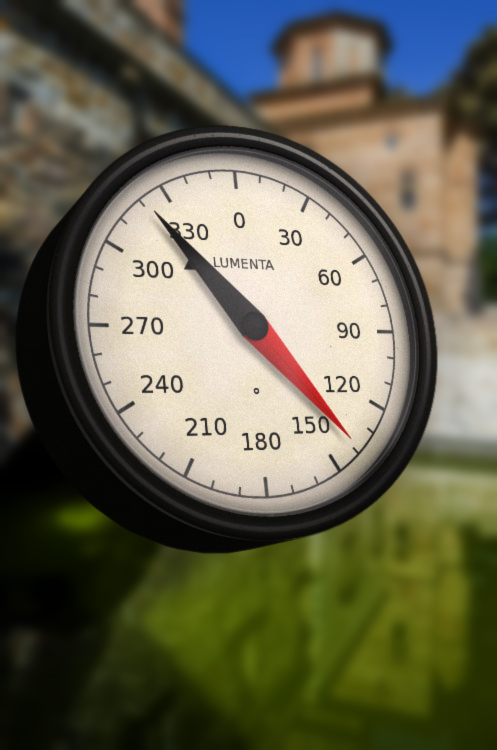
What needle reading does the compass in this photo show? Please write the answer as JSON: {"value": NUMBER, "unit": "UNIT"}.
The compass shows {"value": 140, "unit": "°"}
